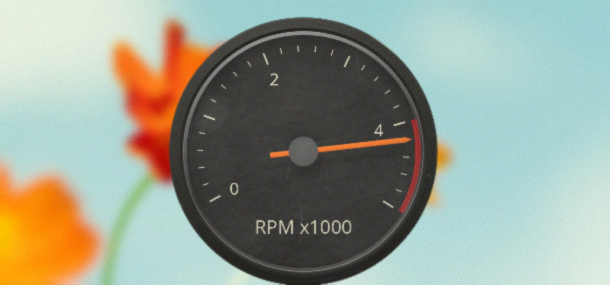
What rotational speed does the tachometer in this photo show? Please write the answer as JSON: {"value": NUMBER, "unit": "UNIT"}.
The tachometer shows {"value": 4200, "unit": "rpm"}
